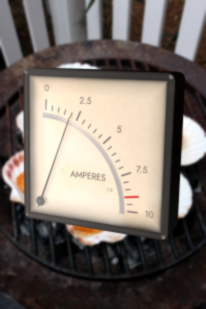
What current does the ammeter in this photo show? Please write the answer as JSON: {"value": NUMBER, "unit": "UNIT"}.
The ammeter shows {"value": 2, "unit": "A"}
